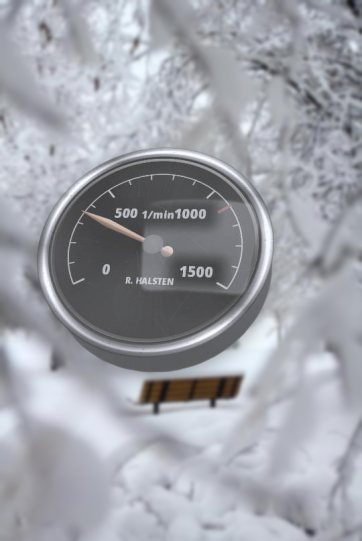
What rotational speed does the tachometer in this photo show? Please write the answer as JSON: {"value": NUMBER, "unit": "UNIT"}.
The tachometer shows {"value": 350, "unit": "rpm"}
